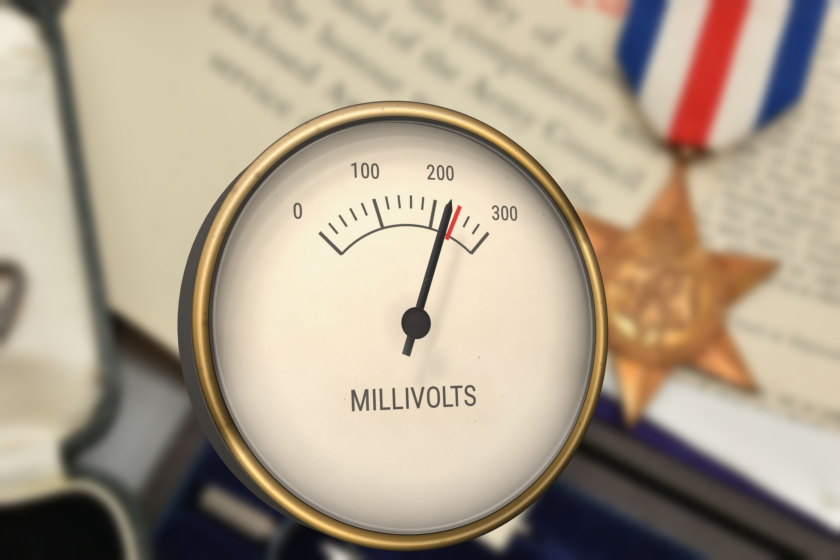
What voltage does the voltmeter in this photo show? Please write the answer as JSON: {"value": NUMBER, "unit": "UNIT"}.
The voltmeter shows {"value": 220, "unit": "mV"}
